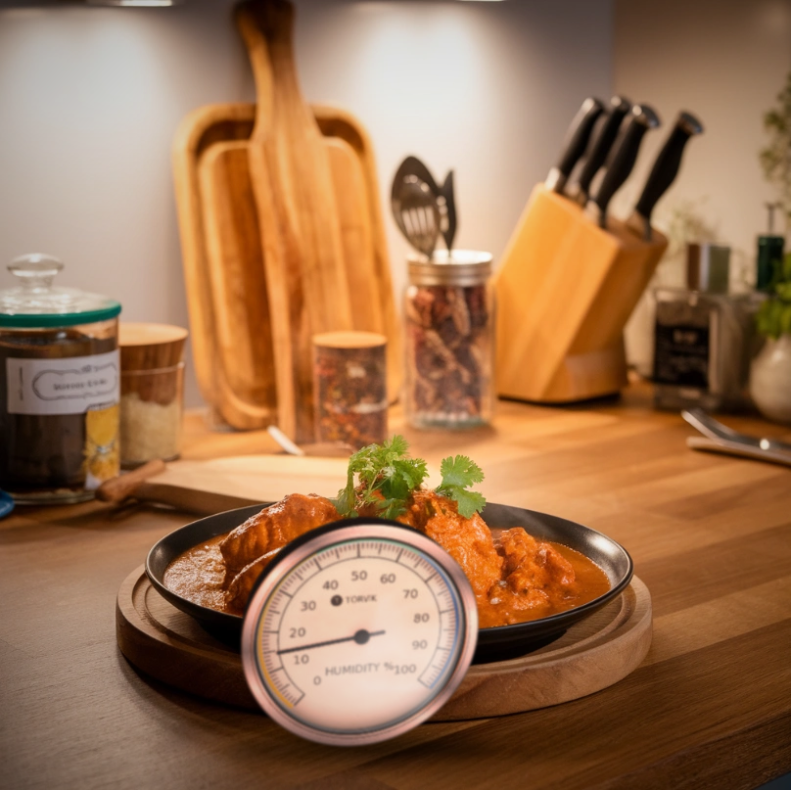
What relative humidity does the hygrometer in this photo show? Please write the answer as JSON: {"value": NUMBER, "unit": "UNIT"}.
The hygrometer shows {"value": 15, "unit": "%"}
